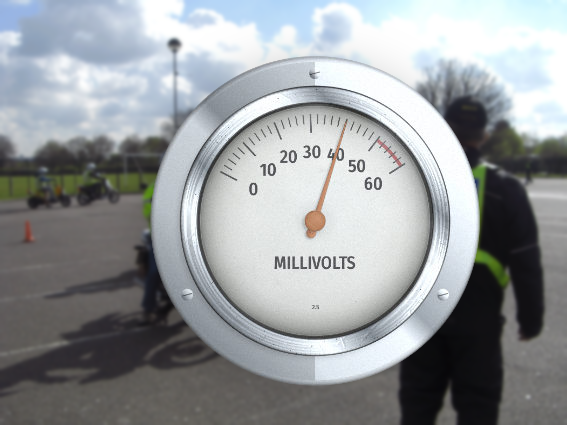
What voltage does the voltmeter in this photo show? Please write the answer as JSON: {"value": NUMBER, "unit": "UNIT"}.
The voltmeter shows {"value": 40, "unit": "mV"}
